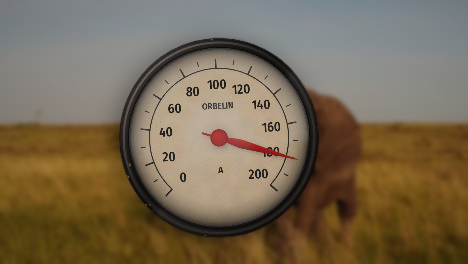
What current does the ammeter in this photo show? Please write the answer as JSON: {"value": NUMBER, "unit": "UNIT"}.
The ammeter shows {"value": 180, "unit": "A"}
